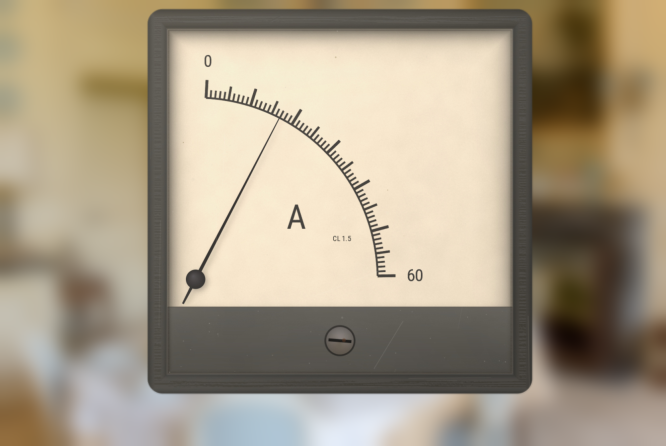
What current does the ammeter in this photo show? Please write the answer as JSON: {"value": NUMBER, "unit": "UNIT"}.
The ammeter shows {"value": 17, "unit": "A"}
